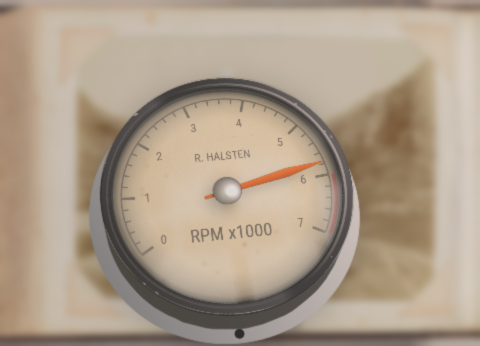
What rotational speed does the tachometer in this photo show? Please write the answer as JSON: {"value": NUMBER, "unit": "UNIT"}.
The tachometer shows {"value": 5800, "unit": "rpm"}
